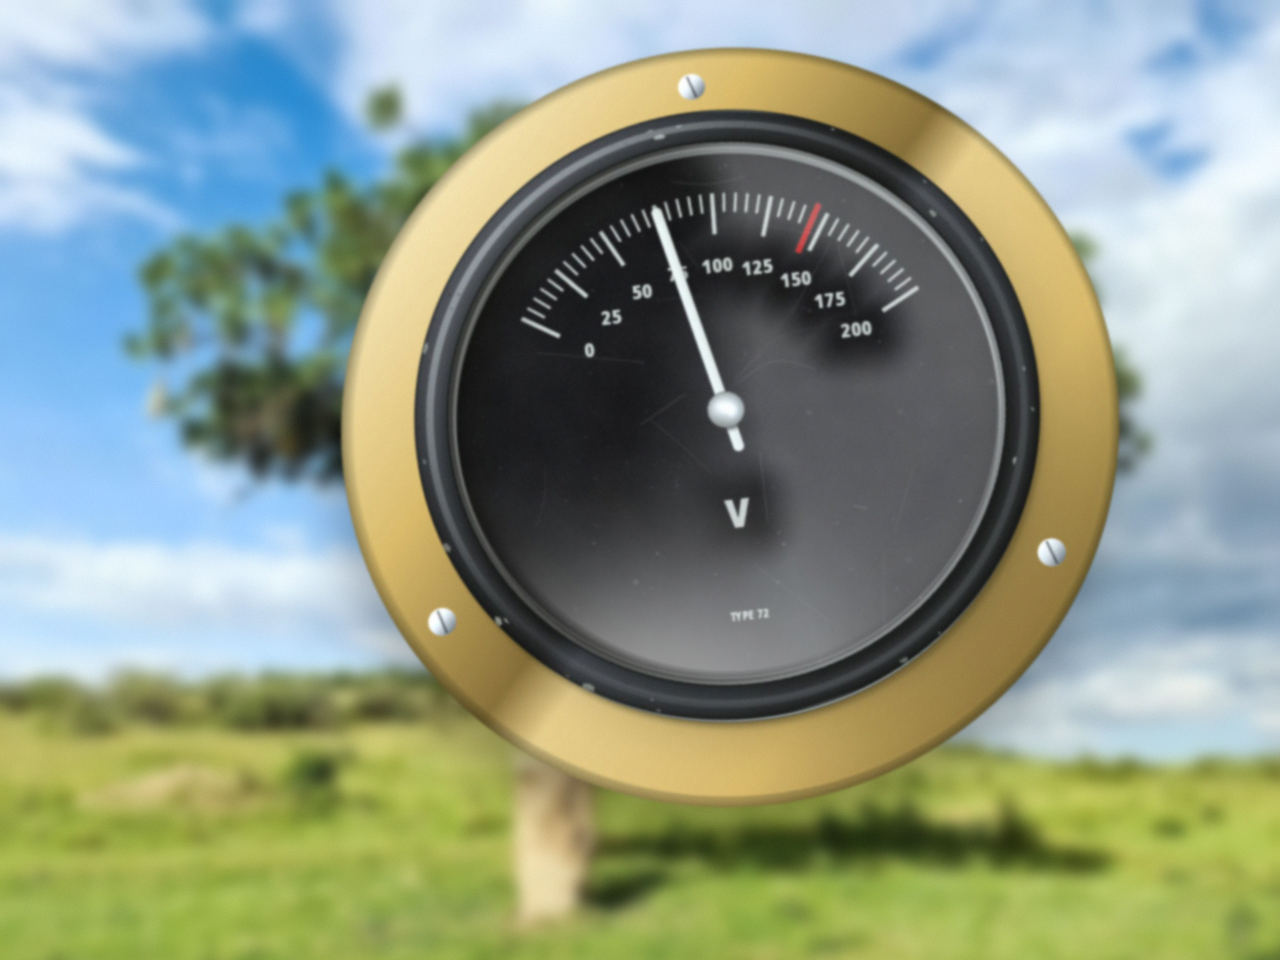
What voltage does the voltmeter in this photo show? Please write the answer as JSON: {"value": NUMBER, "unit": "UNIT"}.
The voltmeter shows {"value": 75, "unit": "V"}
